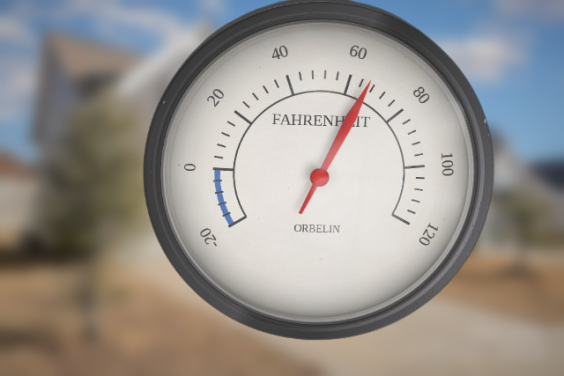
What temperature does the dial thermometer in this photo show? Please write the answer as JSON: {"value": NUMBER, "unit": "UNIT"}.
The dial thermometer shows {"value": 66, "unit": "°F"}
